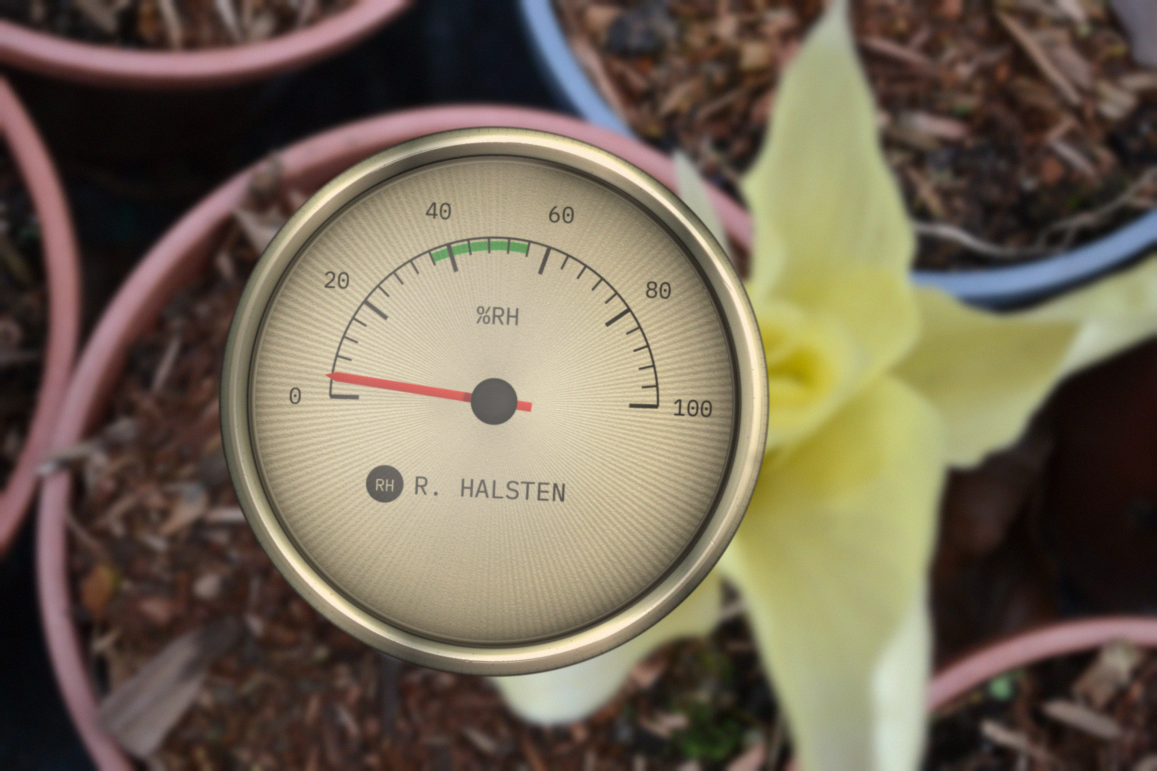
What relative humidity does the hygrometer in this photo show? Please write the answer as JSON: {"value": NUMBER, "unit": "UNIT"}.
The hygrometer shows {"value": 4, "unit": "%"}
